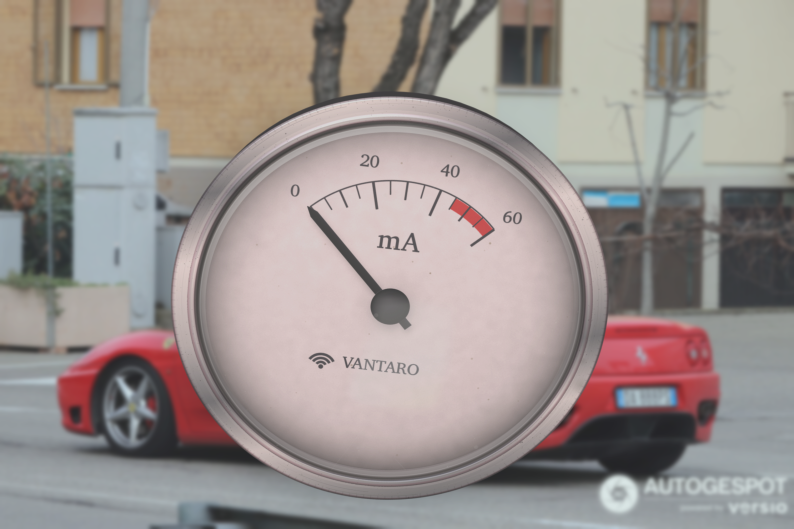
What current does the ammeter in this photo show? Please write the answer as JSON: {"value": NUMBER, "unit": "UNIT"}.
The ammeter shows {"value": 0, "unit": "mA"}
